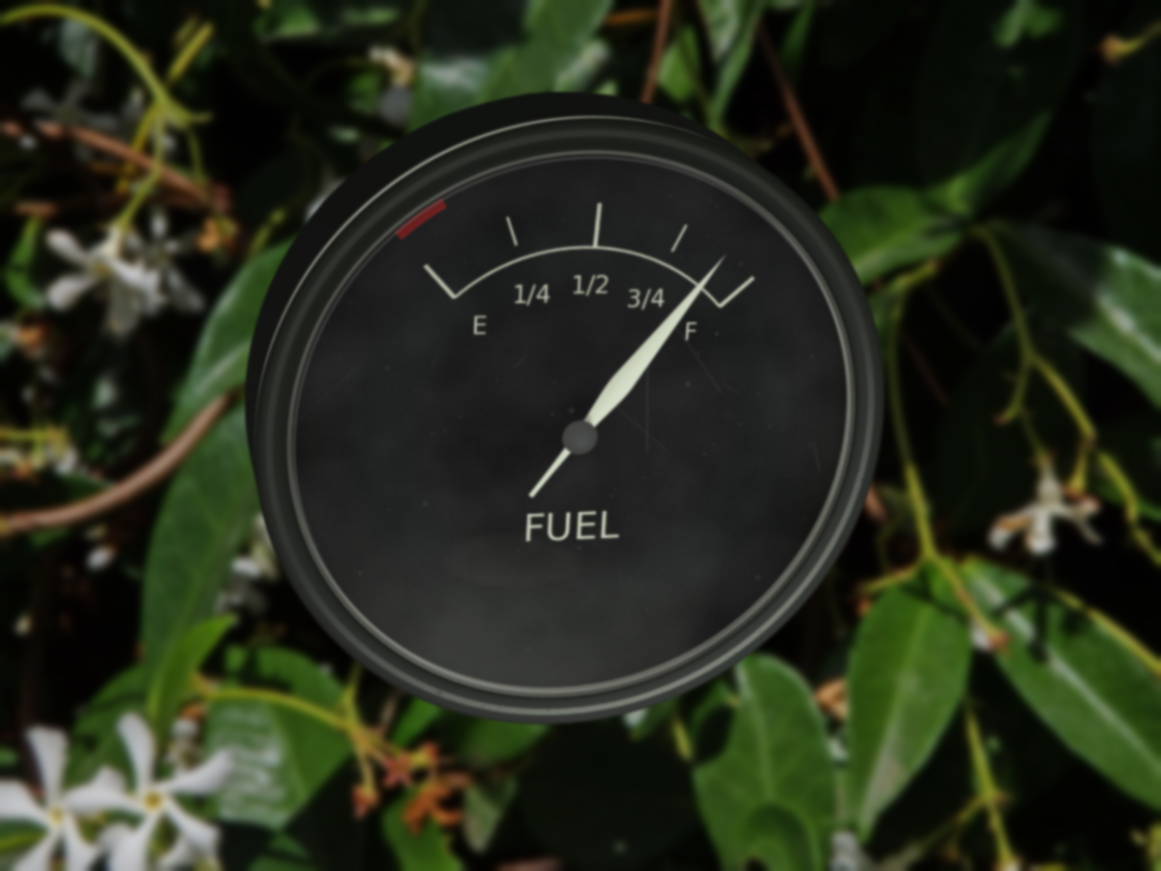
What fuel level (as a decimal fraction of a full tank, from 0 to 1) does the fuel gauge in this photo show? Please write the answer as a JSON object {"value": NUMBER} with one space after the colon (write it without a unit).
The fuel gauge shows {"value": 0.875}
